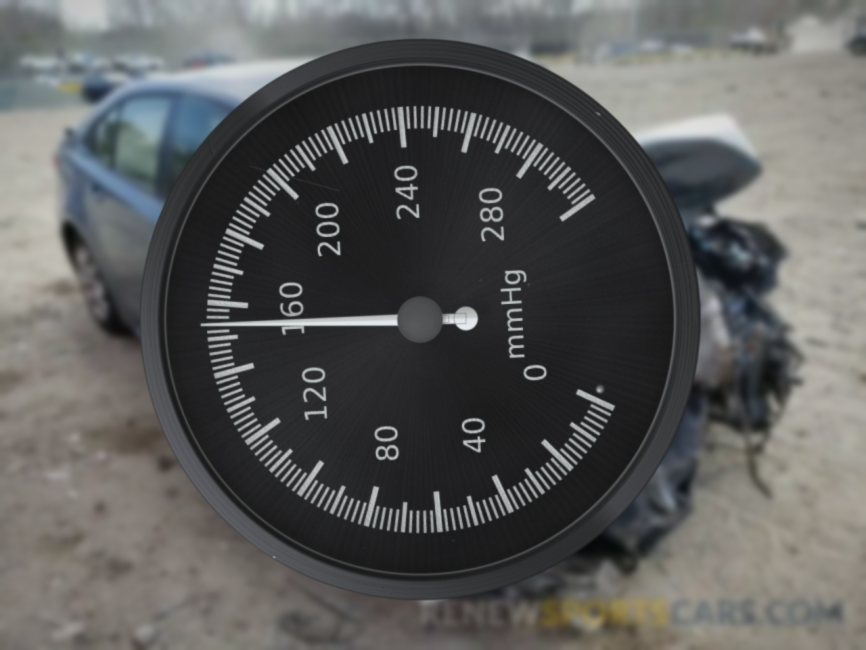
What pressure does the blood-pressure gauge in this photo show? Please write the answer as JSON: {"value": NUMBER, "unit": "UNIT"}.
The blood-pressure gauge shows {"value": 154, "unit": "mmHg"}
